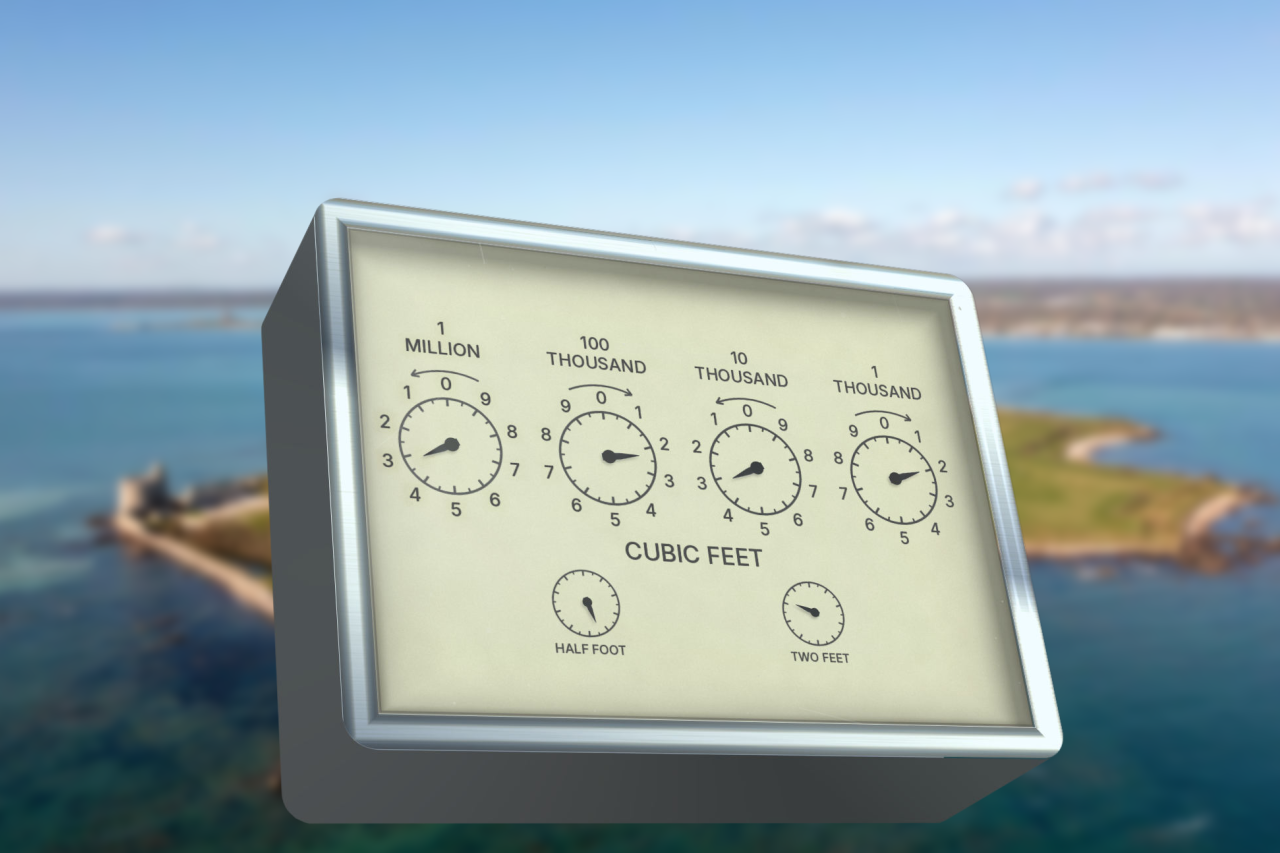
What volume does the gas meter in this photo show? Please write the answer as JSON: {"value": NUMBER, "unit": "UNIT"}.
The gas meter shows {"value": 323200, "unit": "ft³"}
